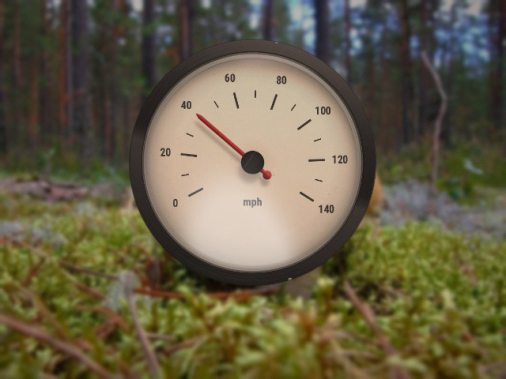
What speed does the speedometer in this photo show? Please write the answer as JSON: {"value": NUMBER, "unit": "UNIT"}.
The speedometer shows {"value": 40, "unit": "mph"}
